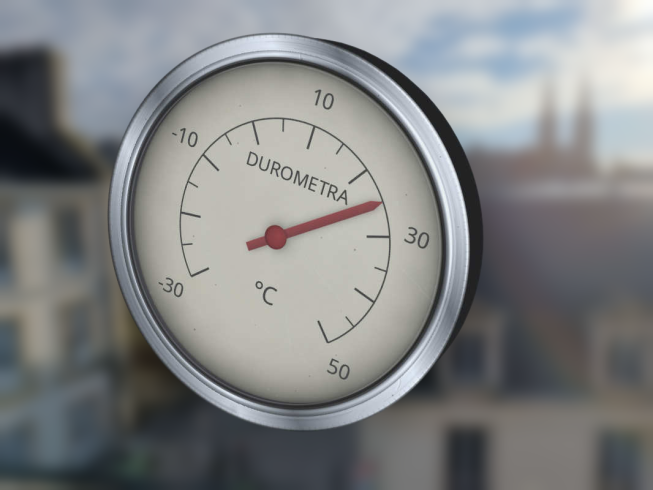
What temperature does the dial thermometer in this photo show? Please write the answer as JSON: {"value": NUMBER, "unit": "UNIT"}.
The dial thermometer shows {"value": 25, "unit": "°C"}
